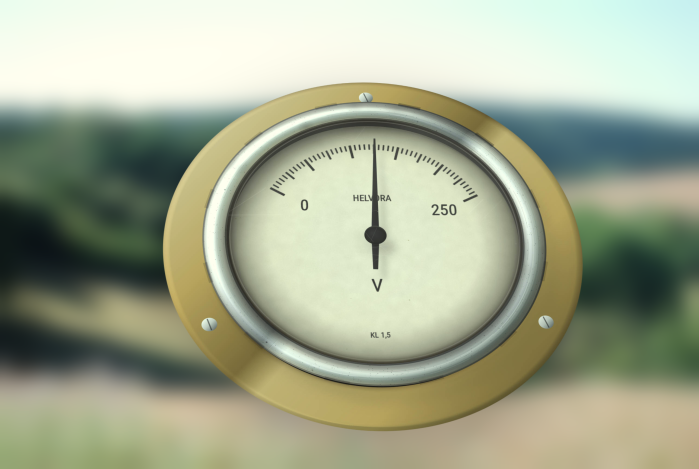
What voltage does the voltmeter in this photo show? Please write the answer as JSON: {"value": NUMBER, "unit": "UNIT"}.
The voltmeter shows {"value": 125, "unit": "V"}
